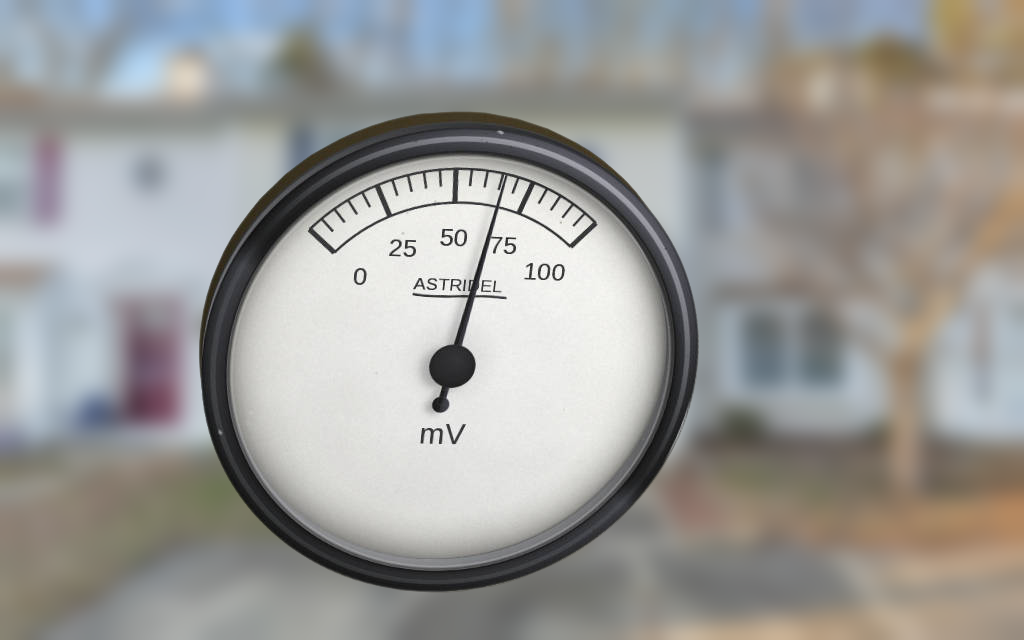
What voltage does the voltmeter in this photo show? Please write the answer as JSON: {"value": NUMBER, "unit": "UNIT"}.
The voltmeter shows {"value": 65, "unit": "mV"}
